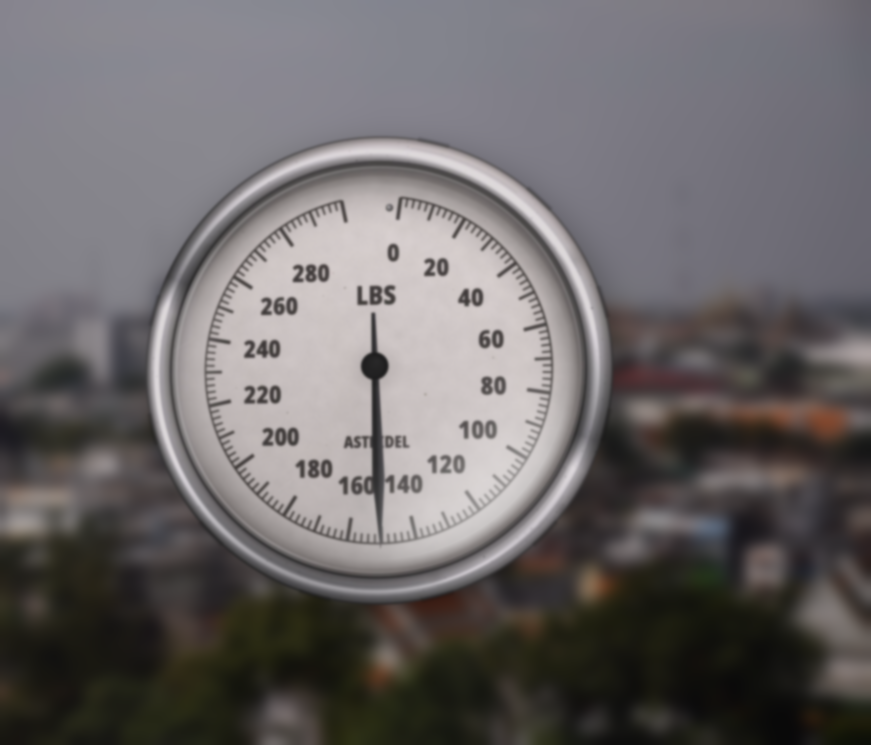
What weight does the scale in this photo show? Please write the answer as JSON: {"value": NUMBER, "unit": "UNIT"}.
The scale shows {"value": 150, "unit": "lb"}
